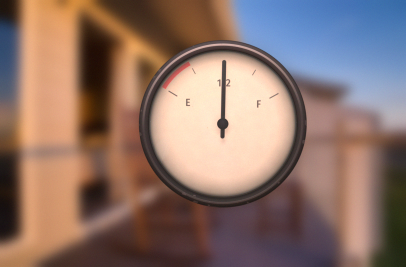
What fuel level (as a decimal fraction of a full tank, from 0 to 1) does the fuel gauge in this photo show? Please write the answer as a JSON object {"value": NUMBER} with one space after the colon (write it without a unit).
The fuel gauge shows {"value": 0.5}
